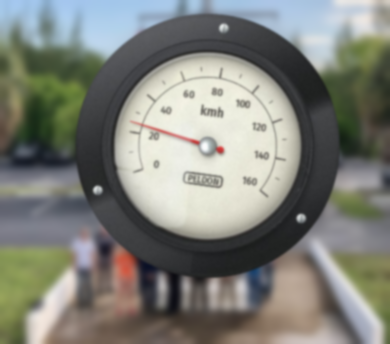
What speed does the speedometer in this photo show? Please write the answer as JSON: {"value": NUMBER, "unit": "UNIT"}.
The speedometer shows {"value": 25, "unit": "km/h"}
